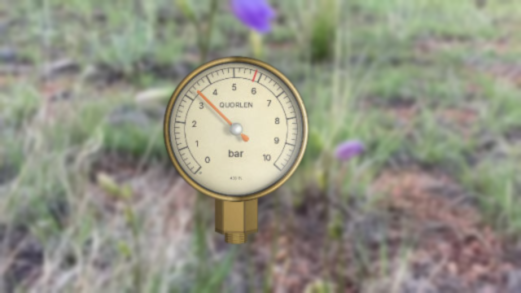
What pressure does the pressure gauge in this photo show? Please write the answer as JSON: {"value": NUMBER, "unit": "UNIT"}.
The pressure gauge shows {"value": 3.4, "unit": "bar"}
